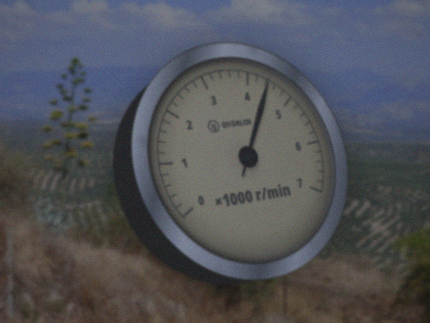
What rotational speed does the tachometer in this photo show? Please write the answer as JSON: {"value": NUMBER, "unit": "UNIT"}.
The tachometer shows {"value": 4400, "unit": "rpm"}
